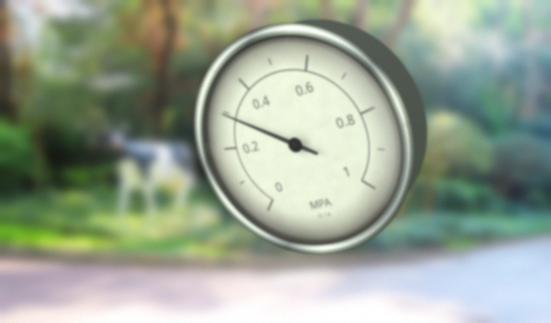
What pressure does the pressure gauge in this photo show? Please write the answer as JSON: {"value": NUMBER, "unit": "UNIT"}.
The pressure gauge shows {"value": 0.3, "unit": "MPa"}
